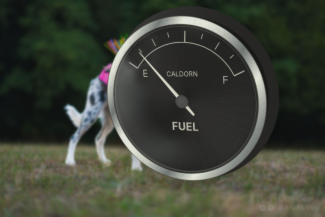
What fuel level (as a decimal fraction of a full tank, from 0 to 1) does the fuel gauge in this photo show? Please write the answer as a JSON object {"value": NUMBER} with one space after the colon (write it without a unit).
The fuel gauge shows {"value": 0.125}
